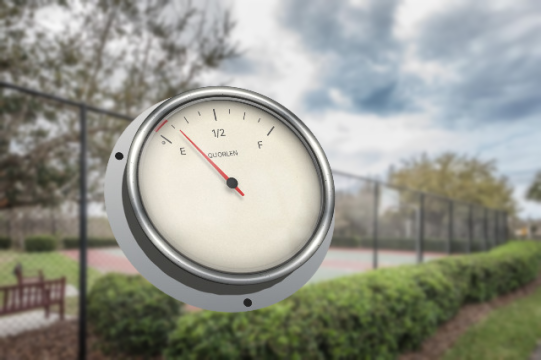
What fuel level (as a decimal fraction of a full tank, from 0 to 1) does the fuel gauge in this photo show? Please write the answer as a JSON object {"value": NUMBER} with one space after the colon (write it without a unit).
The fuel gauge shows {"value": 0.125}
